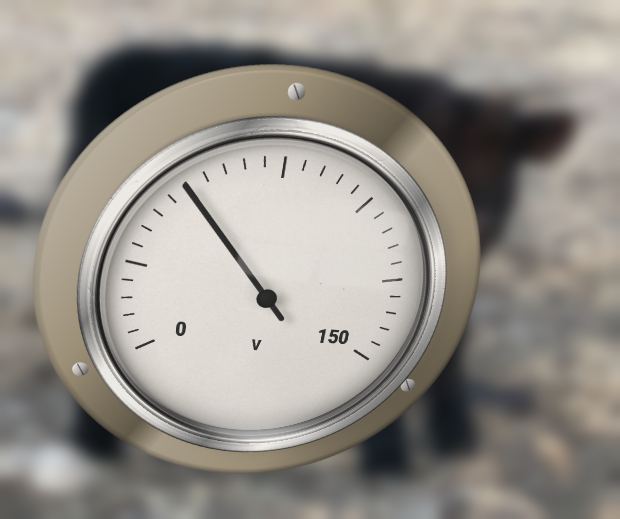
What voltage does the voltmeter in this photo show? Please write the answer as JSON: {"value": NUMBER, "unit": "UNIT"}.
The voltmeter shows {"value": 50, "unit": "V"}
